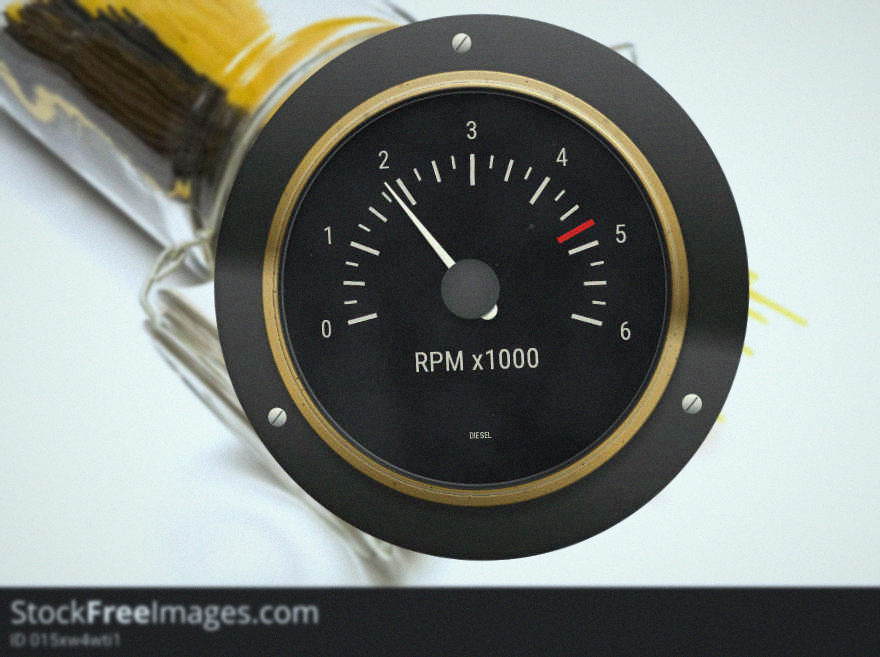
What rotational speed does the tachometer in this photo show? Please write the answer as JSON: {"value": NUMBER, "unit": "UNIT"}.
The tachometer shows {"value": 1875, "unit": "rpm"}
